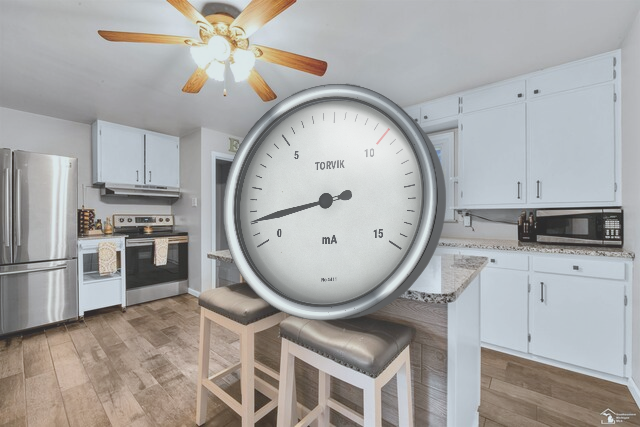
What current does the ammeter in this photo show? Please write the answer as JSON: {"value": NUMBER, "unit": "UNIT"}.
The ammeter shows {"value": 1, "unit": "mA"}
